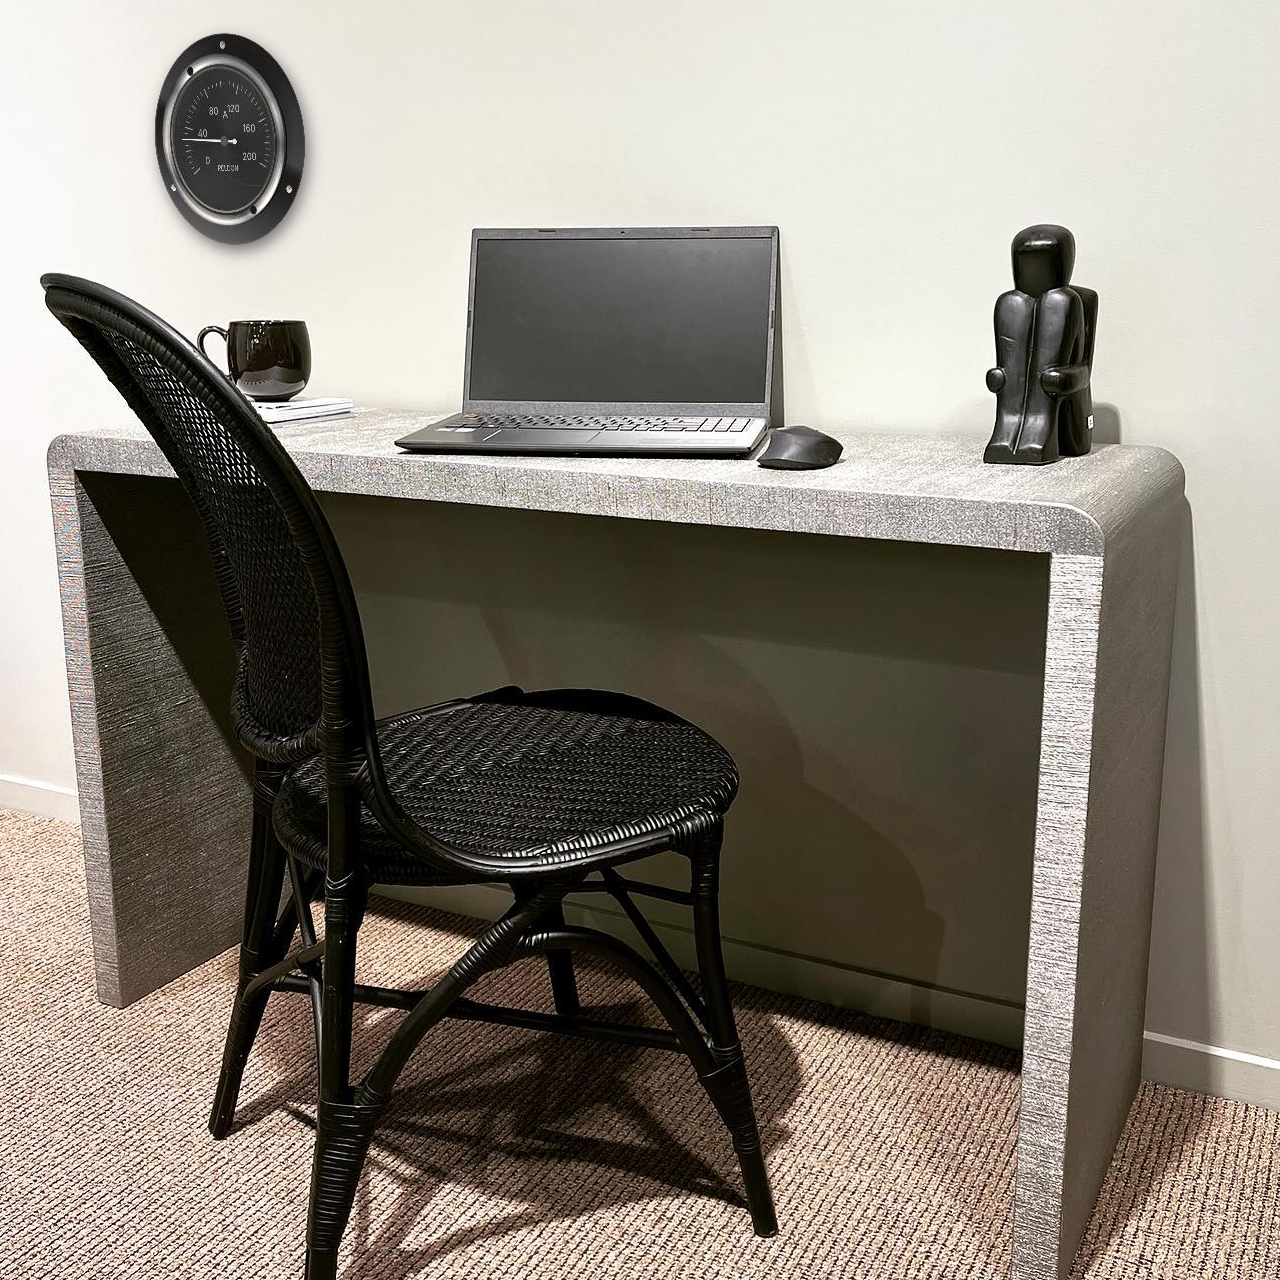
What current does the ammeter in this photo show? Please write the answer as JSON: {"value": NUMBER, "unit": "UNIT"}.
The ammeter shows {"value": 30, "unit": "A"}
